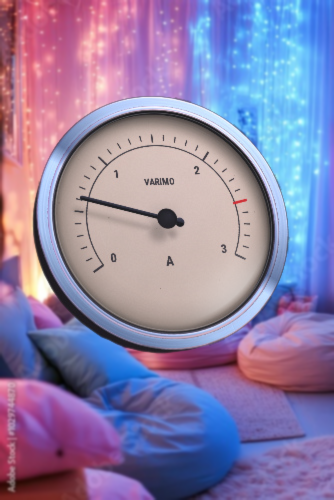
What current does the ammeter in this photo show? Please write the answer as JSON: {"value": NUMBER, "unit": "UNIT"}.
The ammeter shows {"value": 0.6, "unit": "A"}
